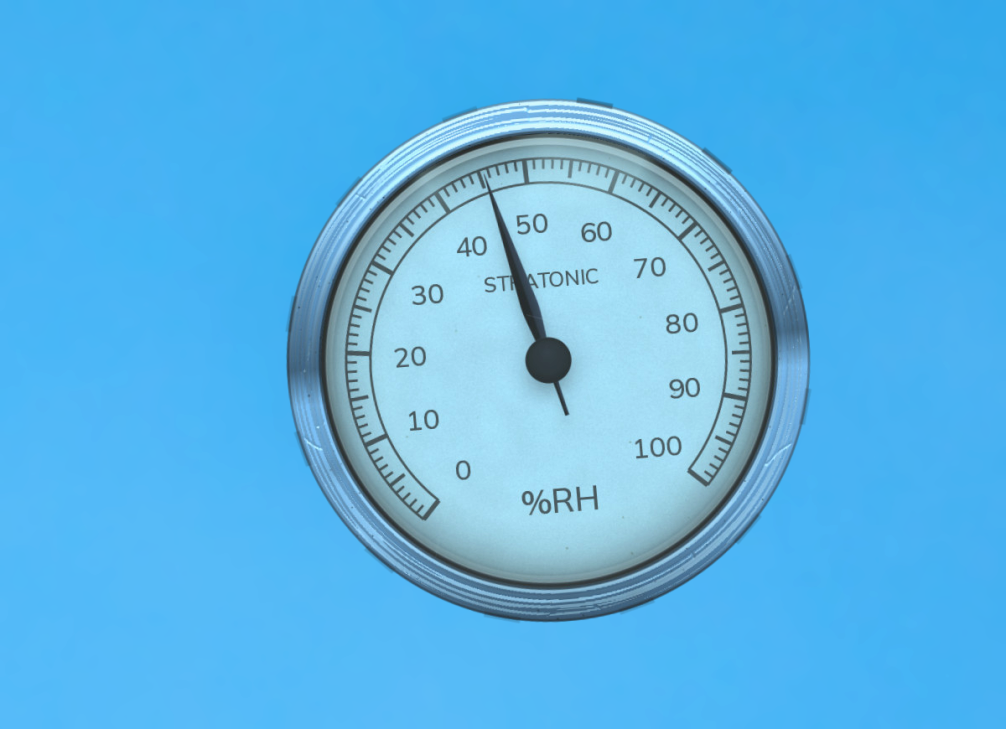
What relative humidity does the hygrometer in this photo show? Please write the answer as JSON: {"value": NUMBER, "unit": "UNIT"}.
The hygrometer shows {"value": 45.5, "unit": "%"}
